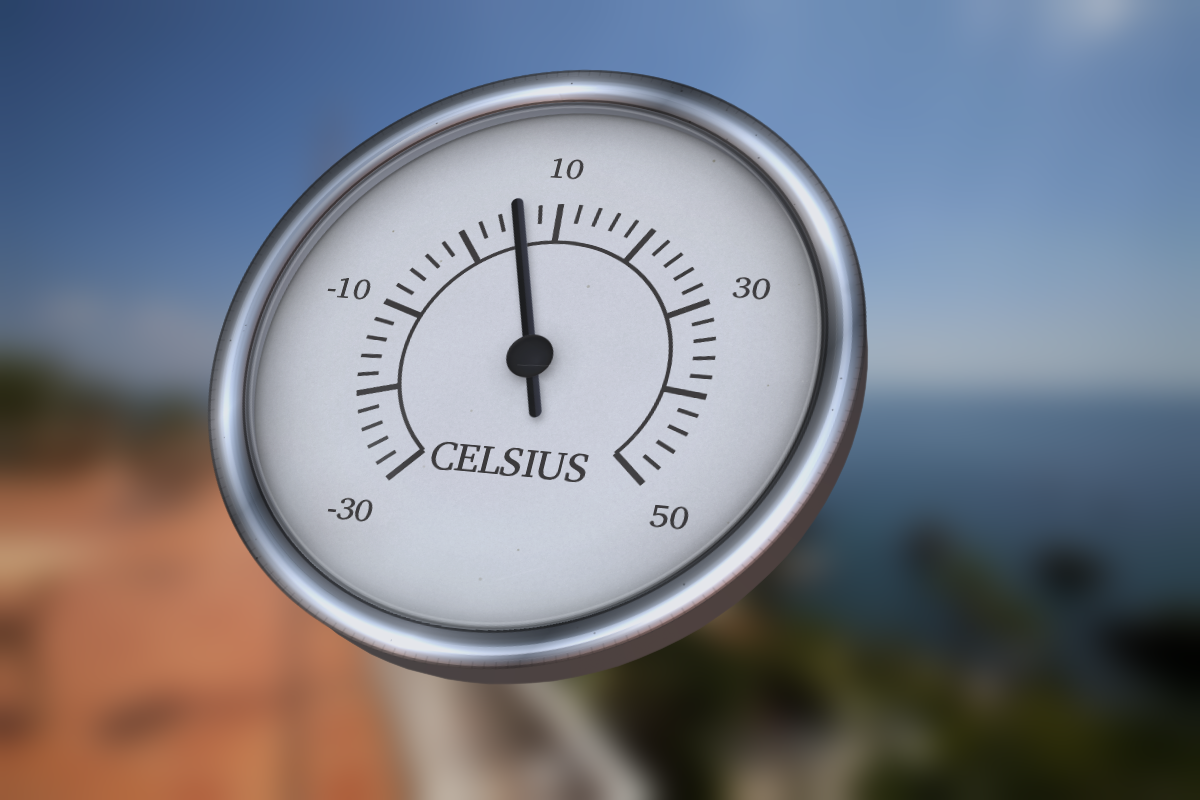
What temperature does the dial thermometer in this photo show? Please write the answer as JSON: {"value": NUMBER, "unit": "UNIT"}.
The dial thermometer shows {"value": 6, "unit": "°C"}
